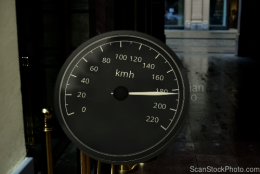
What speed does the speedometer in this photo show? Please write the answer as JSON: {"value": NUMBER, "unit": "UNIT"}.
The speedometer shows {"value": 185, "unit": "km/h"}
